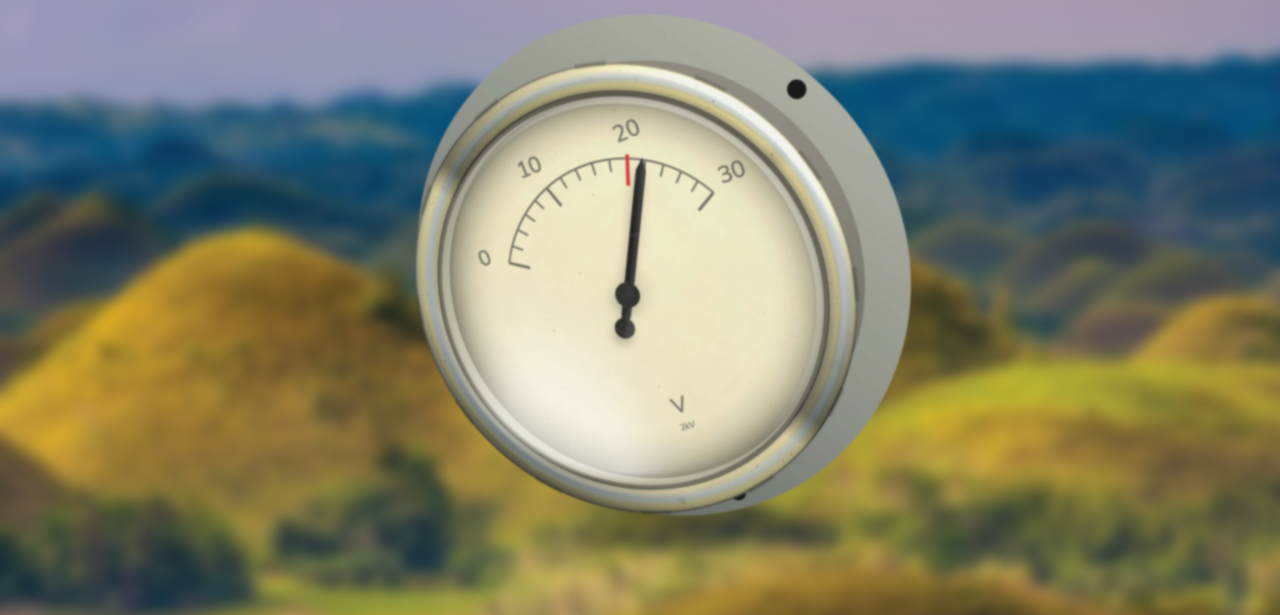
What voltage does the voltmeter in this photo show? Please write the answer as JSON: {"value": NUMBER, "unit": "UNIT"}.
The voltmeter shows {"value": 22, "unit": "V"}
